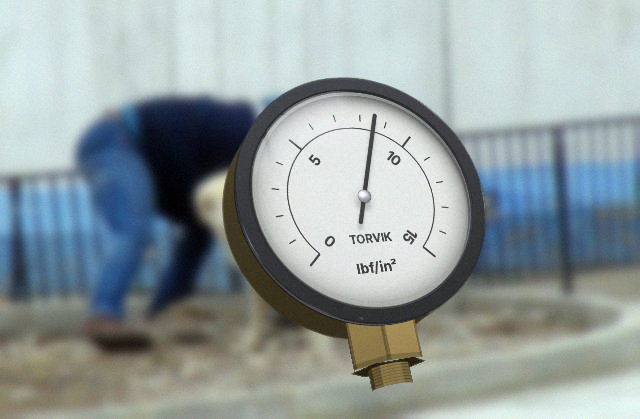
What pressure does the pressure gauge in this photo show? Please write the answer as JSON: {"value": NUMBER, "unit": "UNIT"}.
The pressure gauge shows {"value": 8.5, "unit": "psi"}
